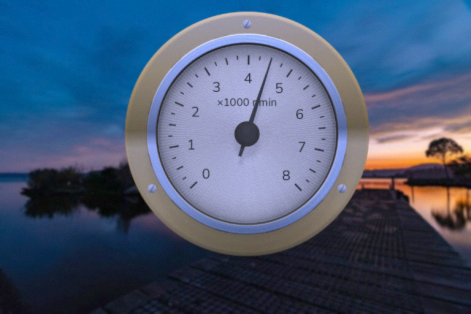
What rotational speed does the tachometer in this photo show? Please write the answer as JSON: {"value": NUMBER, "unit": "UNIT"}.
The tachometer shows {"value": 4500, "unit": "rpm"}
